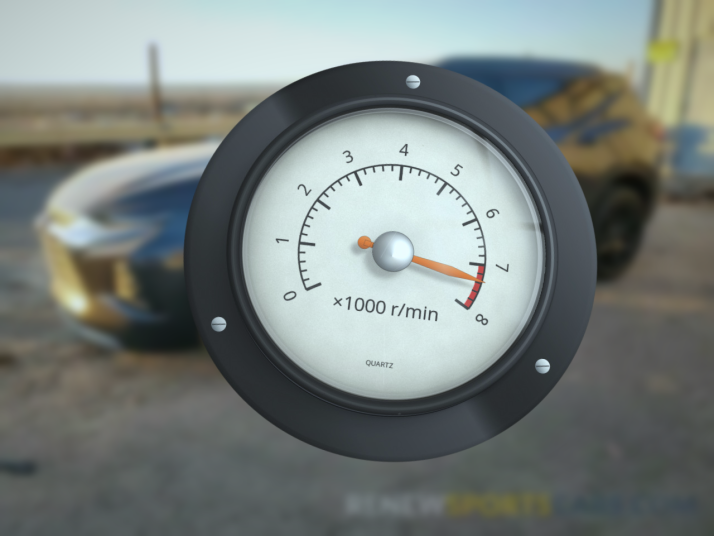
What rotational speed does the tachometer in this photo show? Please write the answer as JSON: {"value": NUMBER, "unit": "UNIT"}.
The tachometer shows {"value": 7400, "unit": "rpm"}
